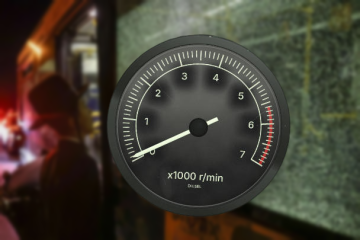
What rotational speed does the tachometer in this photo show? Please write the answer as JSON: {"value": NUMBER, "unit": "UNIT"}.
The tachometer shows {"value": 100, "unit": "rpm"}
